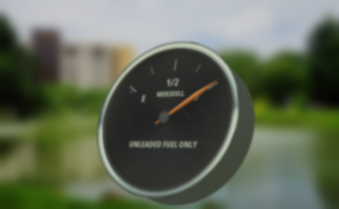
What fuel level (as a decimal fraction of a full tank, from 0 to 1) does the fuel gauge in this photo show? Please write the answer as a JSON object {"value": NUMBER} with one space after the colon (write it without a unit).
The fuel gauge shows {"value": 1}
